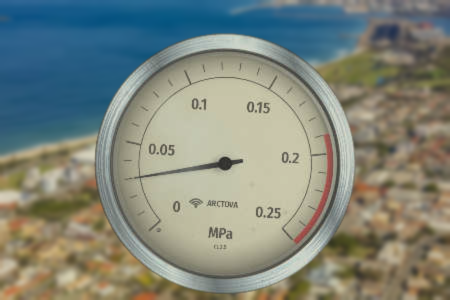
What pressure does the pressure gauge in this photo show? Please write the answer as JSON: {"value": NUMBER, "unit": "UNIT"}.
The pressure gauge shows {"value": 0.03, "unit": "MPa"}
